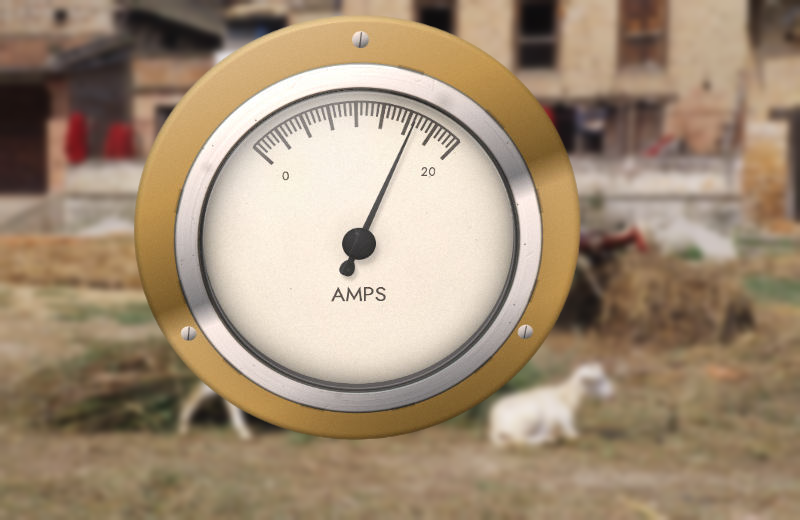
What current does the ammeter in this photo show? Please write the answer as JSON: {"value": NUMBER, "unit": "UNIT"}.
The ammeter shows {"value": 15.5, "unit": "A"}
